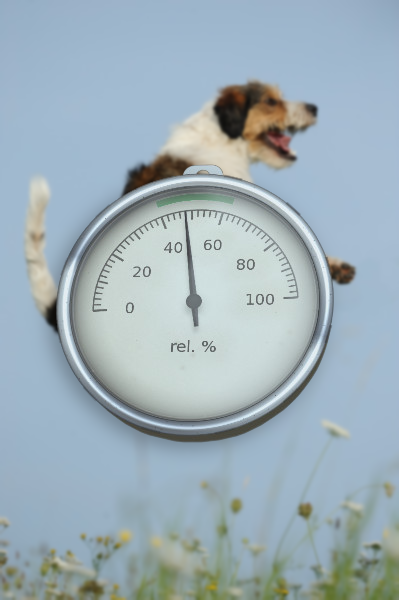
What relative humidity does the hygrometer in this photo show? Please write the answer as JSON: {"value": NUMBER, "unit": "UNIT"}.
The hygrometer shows {"value": 48, "unit": "%"}
